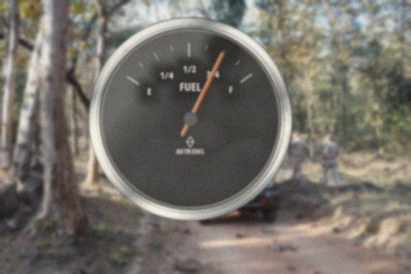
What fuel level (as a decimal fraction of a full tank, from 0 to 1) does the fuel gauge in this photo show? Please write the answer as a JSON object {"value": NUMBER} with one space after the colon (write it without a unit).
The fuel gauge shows {"value": 0.75}
